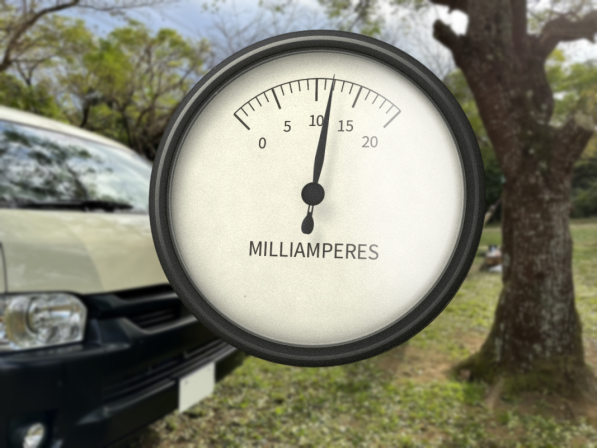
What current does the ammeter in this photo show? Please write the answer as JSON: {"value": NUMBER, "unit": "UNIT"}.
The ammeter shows {"value": 12, "unit": "mA"}
